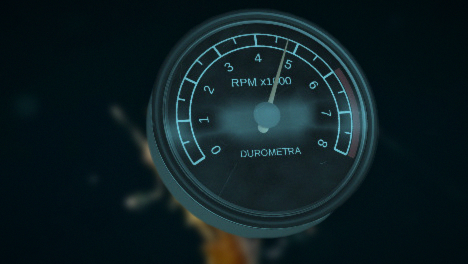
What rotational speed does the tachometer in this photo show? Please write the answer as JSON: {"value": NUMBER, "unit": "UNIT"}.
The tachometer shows {"value": 4750, "unit": "rpm"}
